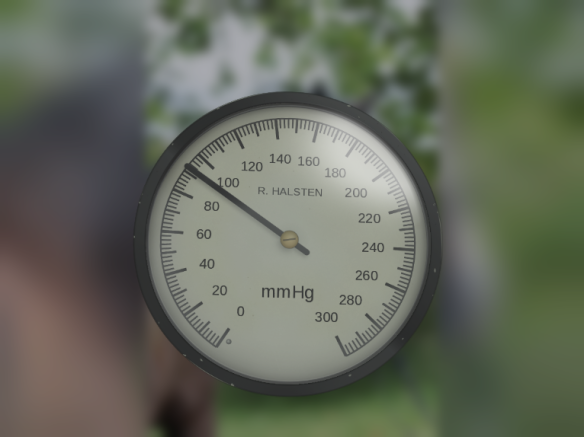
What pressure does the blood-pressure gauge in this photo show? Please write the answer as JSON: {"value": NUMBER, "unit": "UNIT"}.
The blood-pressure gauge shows {"value": 92, "unit": "mmHg"}
